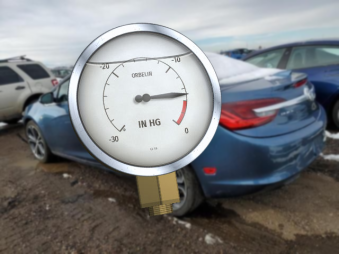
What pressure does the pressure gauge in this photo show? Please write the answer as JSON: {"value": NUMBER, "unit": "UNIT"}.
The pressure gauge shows {"value": -5, "unit": "inHg"}
